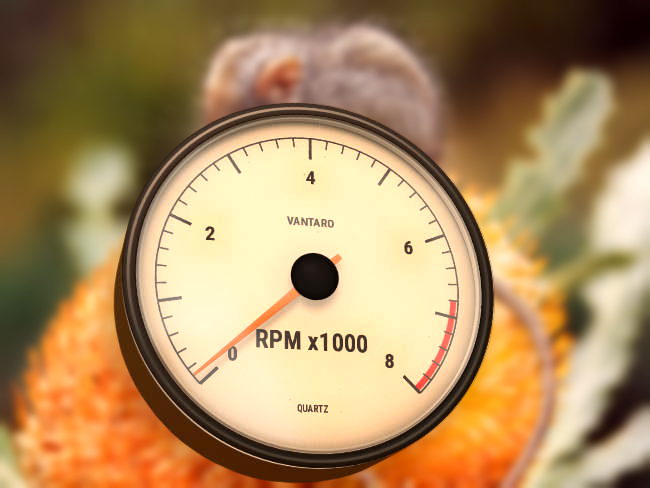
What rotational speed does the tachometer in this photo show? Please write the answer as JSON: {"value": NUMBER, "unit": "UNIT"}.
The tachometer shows {"value": 100, "unit": "rpm"}
